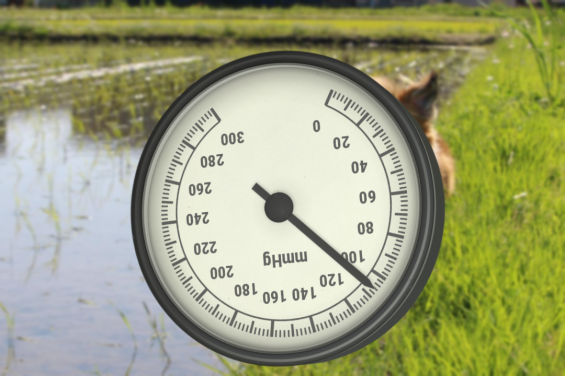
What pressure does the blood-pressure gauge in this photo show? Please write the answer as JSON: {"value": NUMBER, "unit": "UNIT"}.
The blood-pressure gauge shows {"value": 106, "unit": "mmHg"}
